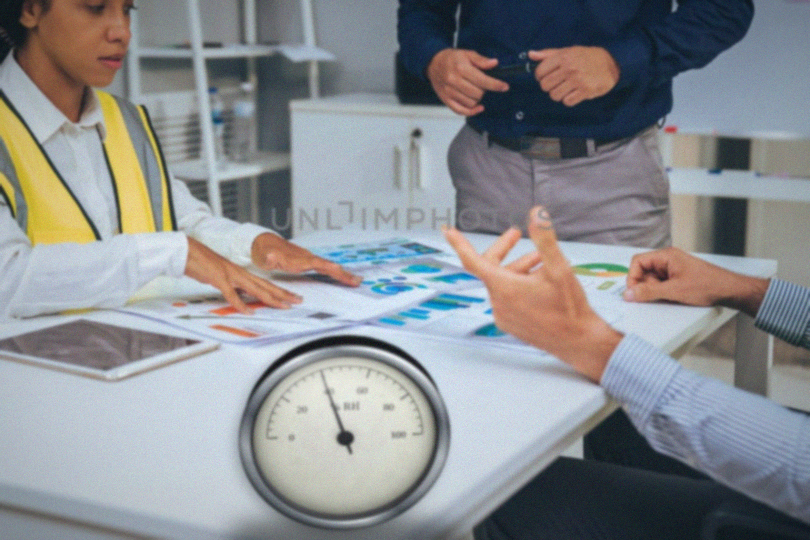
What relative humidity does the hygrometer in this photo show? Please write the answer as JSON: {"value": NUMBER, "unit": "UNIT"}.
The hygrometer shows {"value": 40, "unit": "%"}
